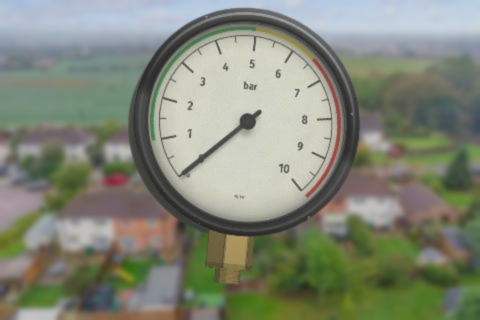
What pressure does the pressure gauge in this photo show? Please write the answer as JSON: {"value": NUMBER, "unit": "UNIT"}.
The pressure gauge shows {"value": 0, "unit": "bar"}
